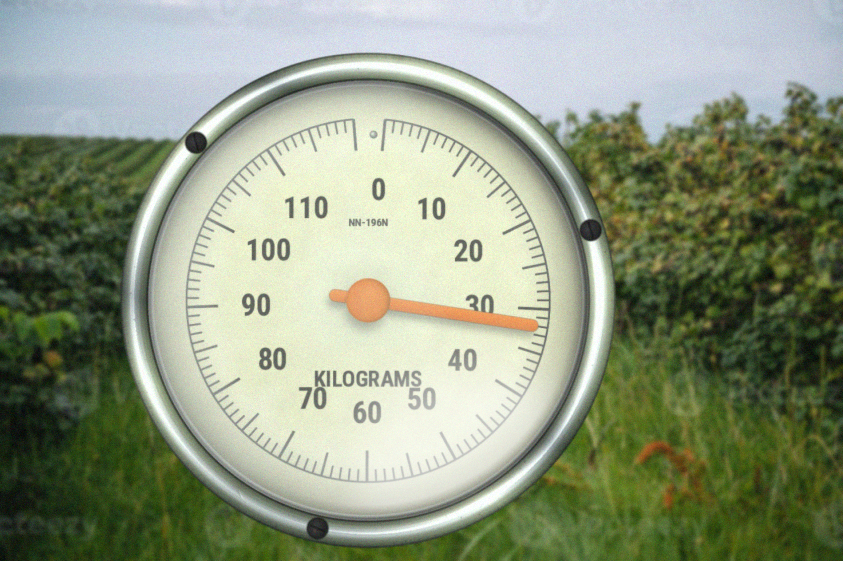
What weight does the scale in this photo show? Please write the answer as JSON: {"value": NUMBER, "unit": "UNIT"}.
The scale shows {"value": 32, "unit": "kg"}
